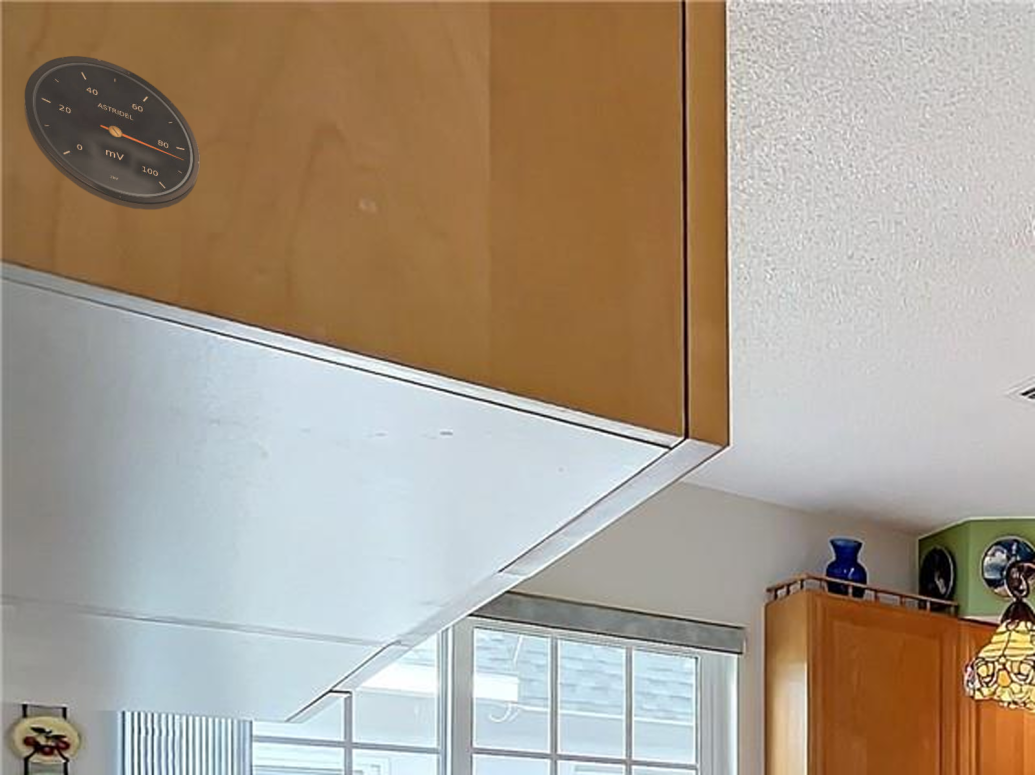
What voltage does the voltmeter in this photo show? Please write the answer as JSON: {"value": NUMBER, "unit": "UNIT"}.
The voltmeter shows {"value": 85, "unit": "mV"}
